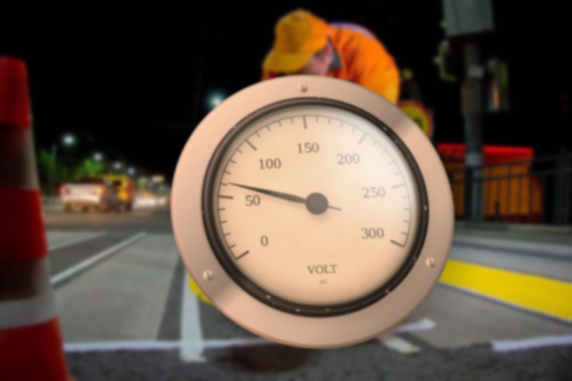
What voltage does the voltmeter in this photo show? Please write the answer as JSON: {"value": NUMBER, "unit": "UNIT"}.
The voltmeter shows {"value": 60, "unit": "V"}
